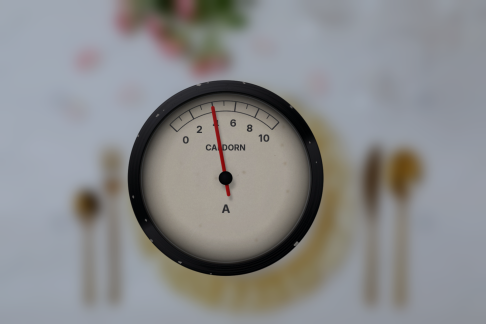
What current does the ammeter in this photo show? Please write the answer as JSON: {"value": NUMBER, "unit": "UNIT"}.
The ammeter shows {"value": 4, "unit": "A"}
